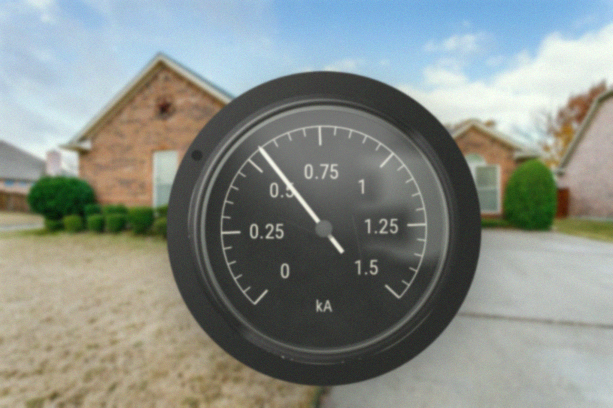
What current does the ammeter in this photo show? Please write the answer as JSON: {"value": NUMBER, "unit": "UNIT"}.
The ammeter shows {"value": 0.55, "unit": "kA"}
